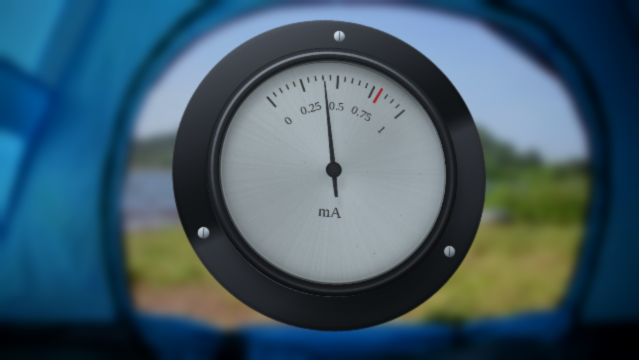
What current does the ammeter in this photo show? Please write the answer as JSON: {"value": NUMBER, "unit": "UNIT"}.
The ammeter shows {"value": 0.4, "unit": "mA"}
